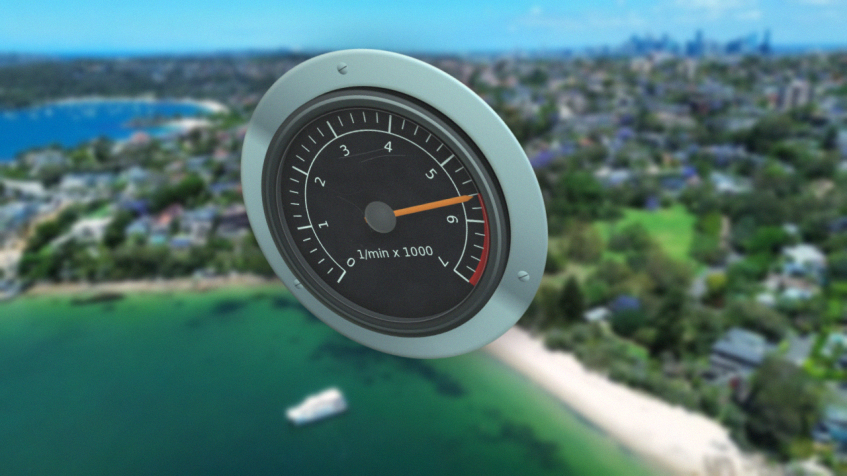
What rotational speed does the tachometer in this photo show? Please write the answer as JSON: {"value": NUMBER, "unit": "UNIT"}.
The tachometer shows {"value": 5600, "unit": "rpm"}
